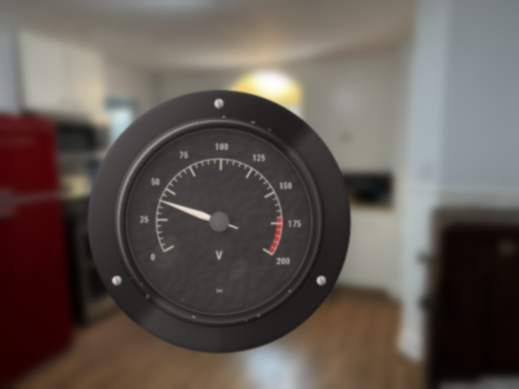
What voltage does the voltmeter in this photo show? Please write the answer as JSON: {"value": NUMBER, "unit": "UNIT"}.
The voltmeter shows {"value": 40, "unit": "V"}
